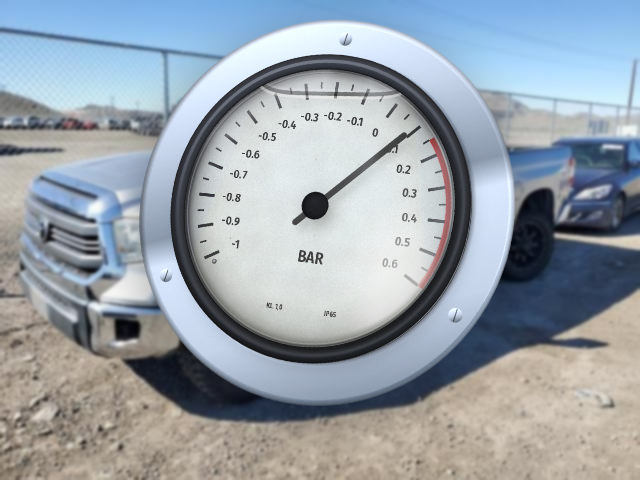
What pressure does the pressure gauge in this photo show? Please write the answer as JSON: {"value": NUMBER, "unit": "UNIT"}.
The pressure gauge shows {"value": 0.1, "unit": "bar"}
